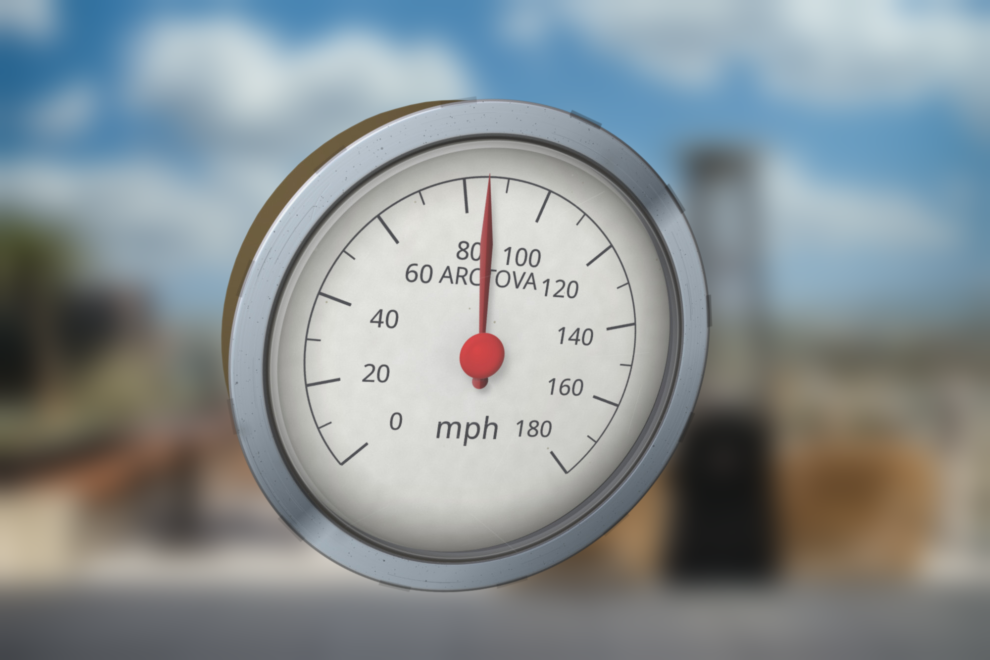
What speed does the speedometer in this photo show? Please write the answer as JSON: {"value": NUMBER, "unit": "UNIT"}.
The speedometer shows {"value": 85, "unit": "mph"}
